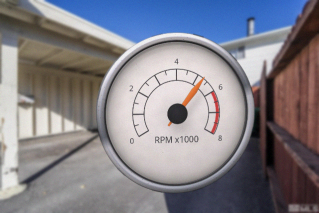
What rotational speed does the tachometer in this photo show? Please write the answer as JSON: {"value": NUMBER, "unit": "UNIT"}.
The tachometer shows {"value": 5250, "unit": "rpm"}
